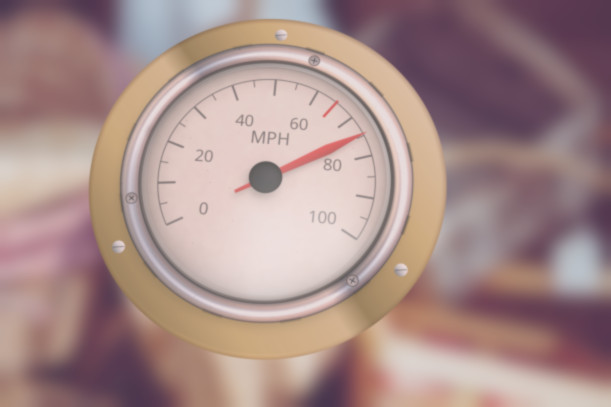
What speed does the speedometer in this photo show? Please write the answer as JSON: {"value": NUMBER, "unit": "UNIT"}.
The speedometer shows {"value": 75, "unit": "mph"}
